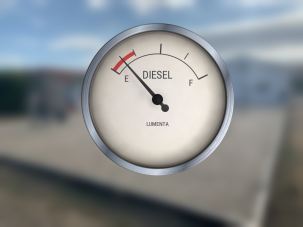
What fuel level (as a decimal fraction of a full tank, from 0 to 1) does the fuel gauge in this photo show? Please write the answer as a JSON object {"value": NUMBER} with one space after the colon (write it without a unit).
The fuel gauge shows {"value": 0.125}
